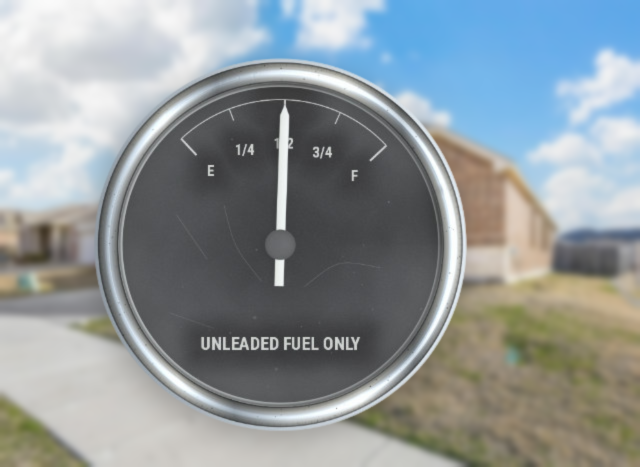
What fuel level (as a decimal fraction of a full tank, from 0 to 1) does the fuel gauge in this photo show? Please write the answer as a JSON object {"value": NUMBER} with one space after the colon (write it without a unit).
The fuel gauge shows {"value": 0.5}
